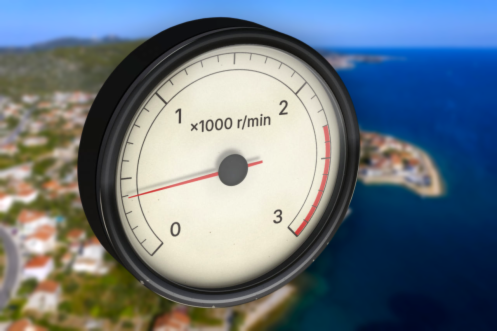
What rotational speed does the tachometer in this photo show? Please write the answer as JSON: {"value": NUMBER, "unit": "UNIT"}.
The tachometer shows {"value": 400, "unit": "rpm"}
